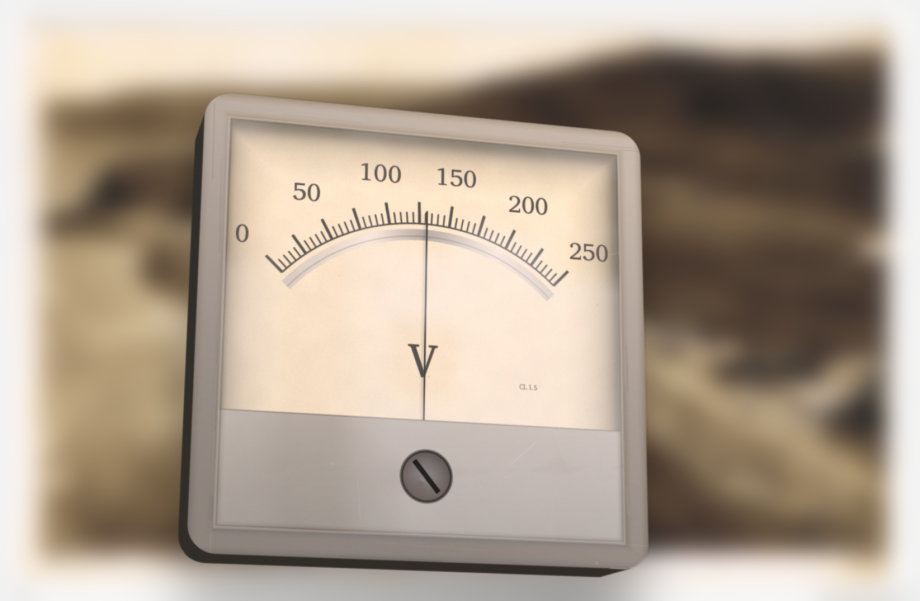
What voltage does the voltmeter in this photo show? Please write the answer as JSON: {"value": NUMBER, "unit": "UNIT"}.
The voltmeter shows {"value": 130, "unit": "V"}
